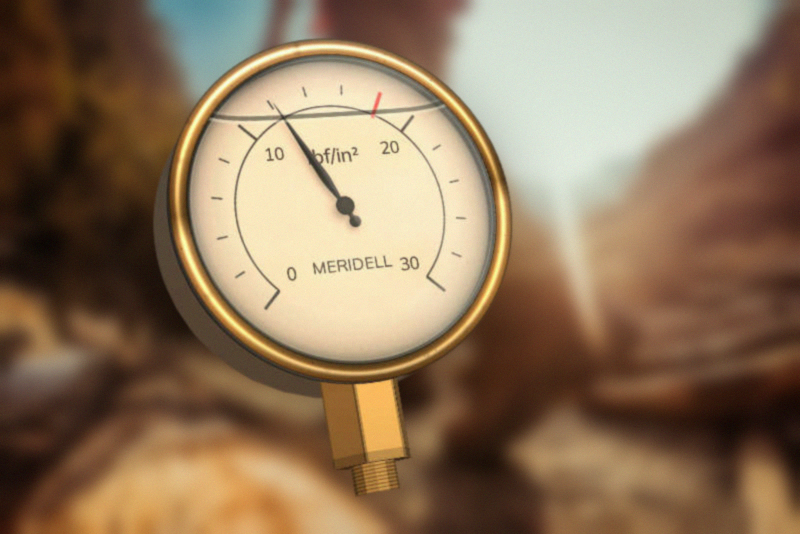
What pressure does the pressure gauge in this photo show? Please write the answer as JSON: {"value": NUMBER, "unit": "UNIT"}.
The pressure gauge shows {"value": 12, "unit": "psi"}
